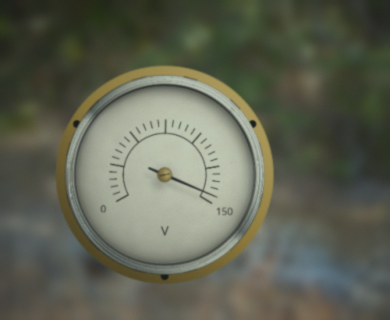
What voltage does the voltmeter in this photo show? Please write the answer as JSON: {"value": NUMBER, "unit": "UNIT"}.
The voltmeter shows {"value": 145, "unit": "V"}
